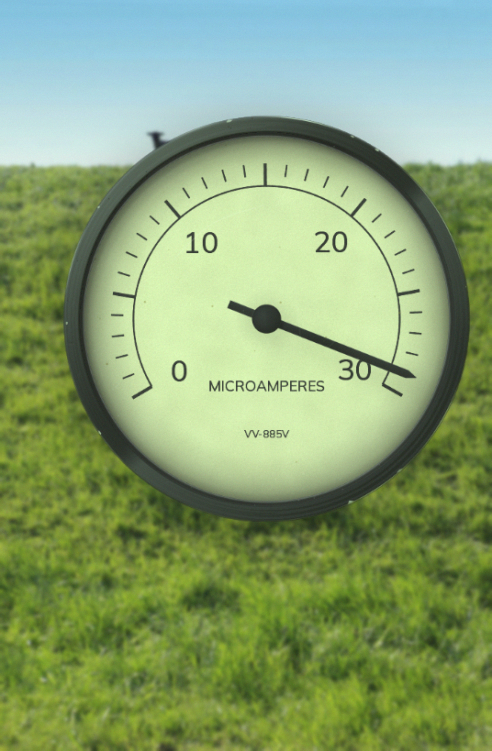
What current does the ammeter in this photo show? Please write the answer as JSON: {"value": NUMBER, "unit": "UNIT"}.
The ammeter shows {"value": 29, "unit": "µA"}
